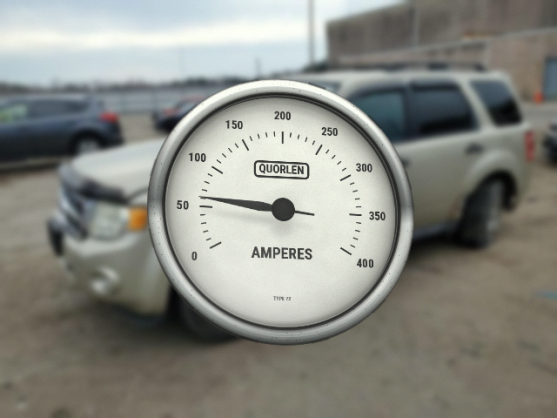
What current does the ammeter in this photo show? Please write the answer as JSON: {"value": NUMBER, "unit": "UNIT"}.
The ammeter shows {"value": 60, "unit": "A"}
